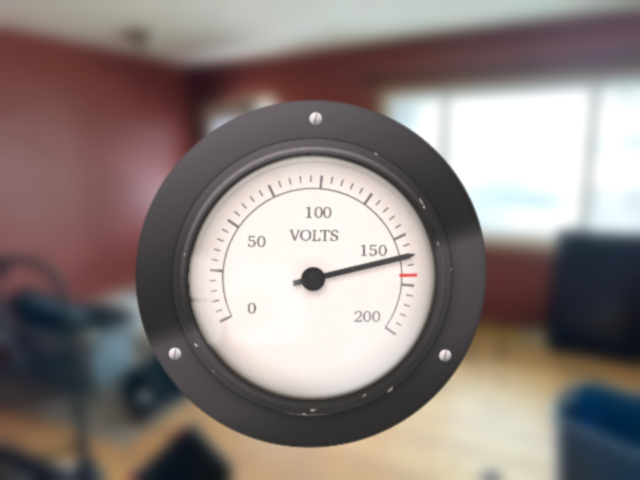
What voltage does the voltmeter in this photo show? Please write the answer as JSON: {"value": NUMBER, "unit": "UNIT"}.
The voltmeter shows {"value": 160, "unit": "V"}
